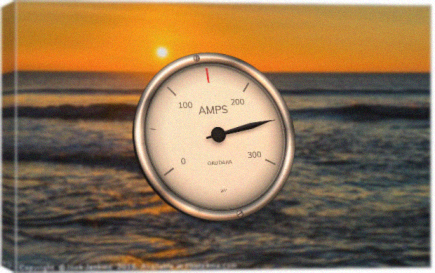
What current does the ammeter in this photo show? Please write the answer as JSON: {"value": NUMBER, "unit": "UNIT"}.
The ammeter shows {"value": 250, "unit": "A"}
